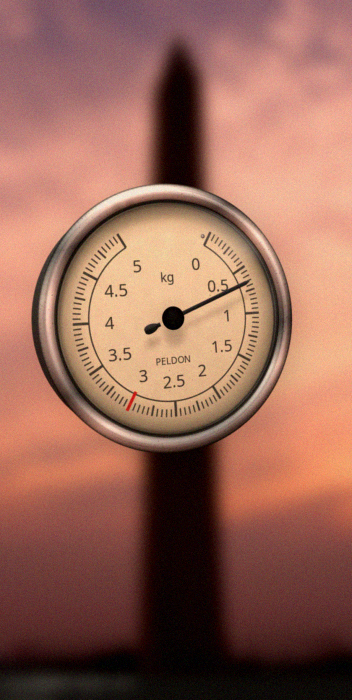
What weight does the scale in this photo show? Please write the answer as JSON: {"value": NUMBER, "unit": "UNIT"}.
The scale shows {"value": 0.65, "unit": "kg"}
